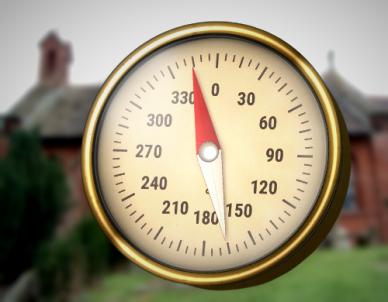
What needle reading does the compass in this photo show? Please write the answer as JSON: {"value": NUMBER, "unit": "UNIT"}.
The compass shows {"value": 345, "unit": "°"}
